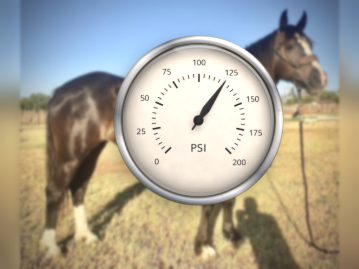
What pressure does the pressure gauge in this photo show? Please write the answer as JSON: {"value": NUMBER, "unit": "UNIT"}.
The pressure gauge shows {"value": 125, "unit": "psi"}
